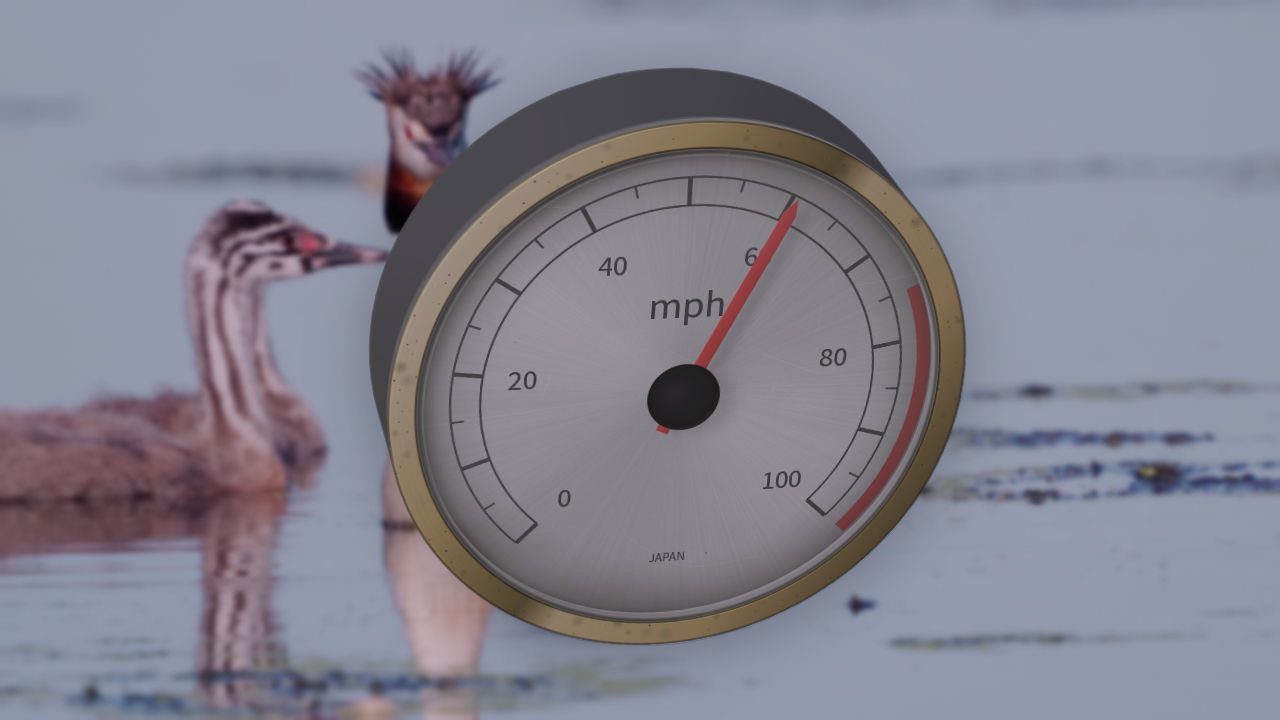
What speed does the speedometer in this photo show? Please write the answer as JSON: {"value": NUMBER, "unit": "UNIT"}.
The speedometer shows {"value": 60, "unit": "mph"}
